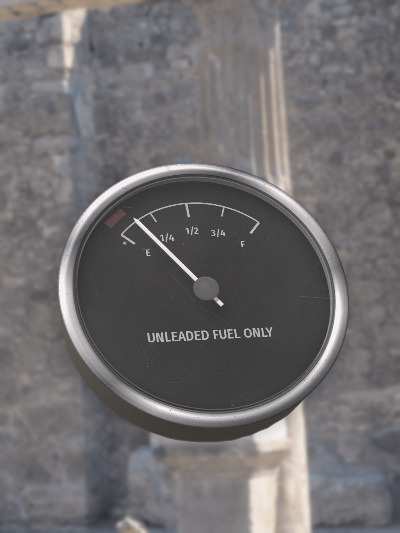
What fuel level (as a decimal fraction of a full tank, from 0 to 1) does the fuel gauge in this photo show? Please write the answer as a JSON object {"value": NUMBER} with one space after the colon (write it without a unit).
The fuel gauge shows {"value": 0.125}
